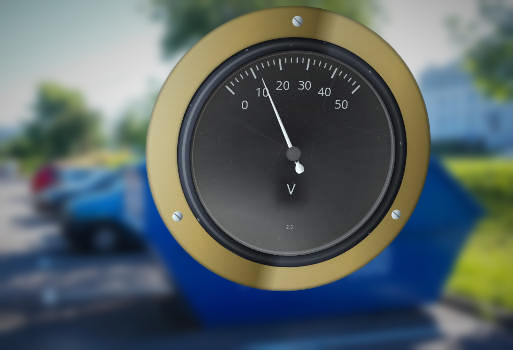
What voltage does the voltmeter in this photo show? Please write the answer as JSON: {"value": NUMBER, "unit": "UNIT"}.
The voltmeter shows {"value": 12, "unit": "V"}
